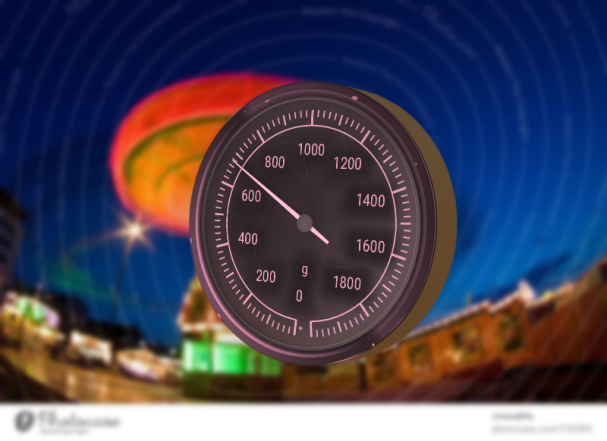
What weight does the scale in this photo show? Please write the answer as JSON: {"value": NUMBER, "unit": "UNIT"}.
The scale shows {"value": 680, "unit": "g"}
